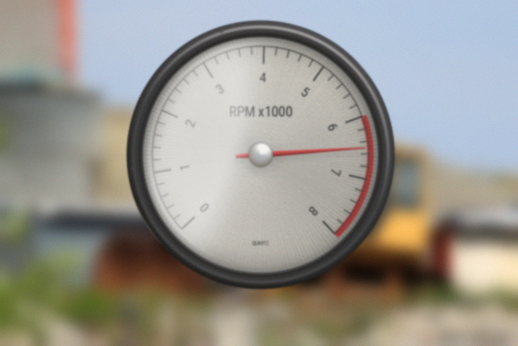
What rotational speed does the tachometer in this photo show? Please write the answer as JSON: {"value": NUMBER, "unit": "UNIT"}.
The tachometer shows {"value": 6500, "unit": "rpm"}
